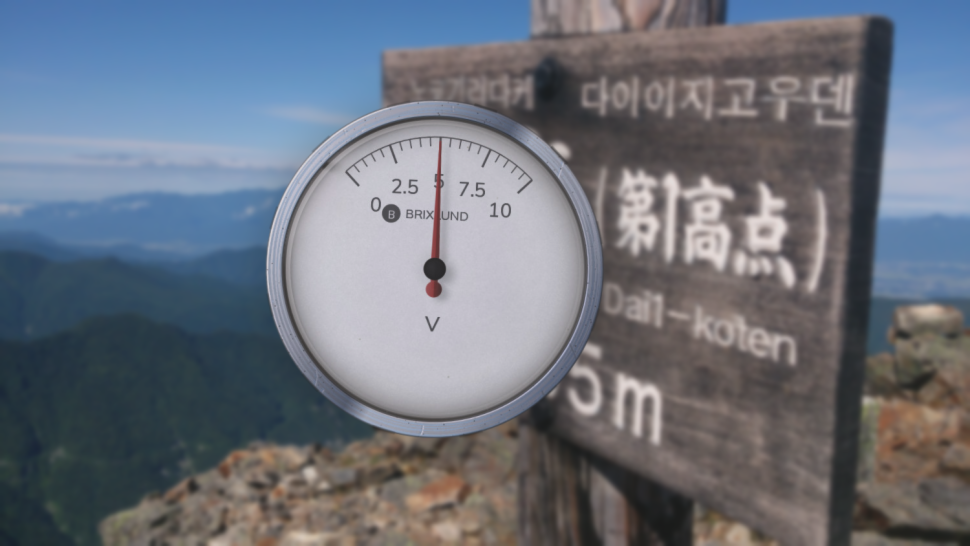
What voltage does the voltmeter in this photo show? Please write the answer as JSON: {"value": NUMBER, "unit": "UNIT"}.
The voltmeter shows {"value": 5, "unit": "V"}
